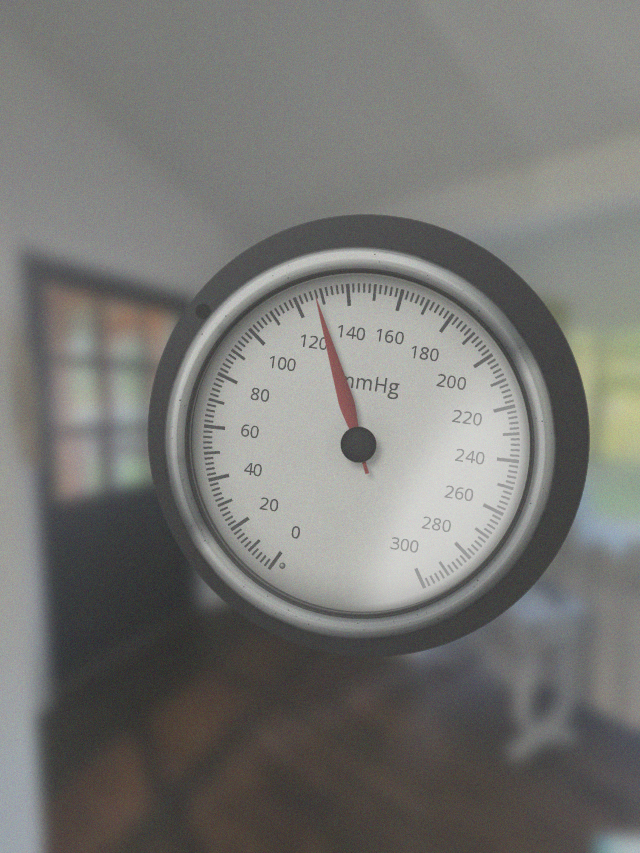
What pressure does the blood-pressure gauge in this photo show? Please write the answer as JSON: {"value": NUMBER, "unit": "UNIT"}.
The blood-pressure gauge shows {"value": 128, "unit": "mmHg"}
